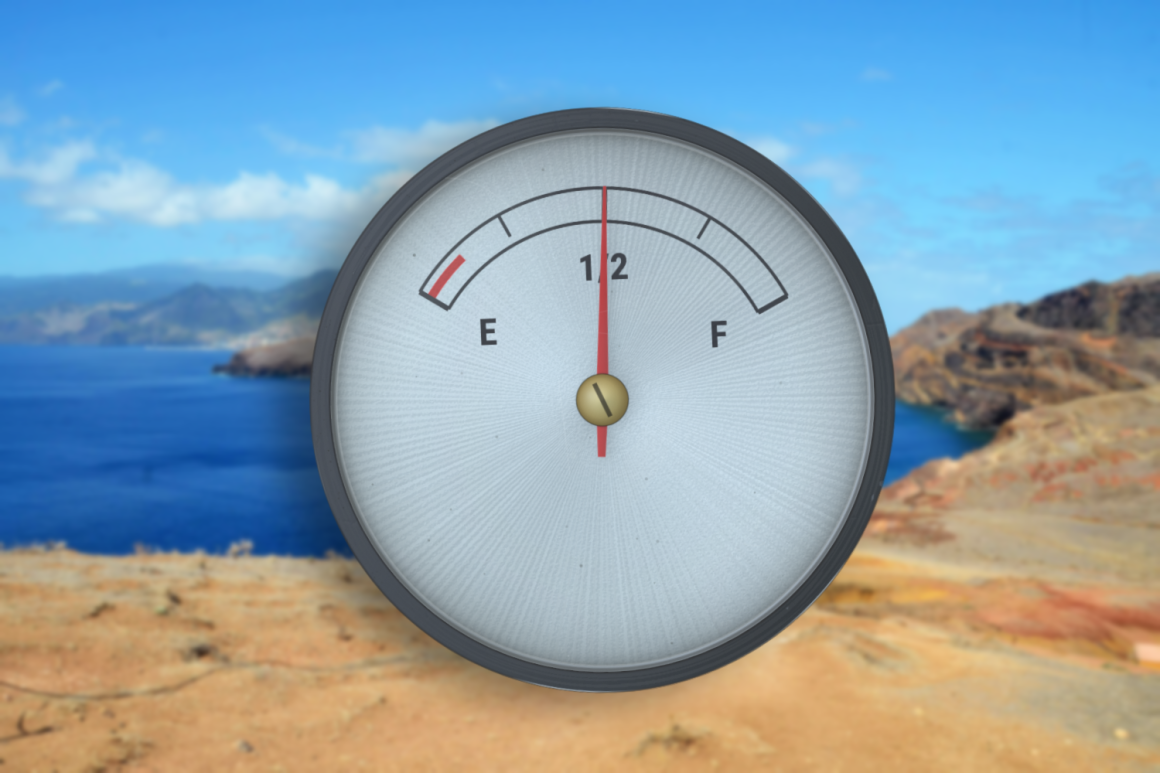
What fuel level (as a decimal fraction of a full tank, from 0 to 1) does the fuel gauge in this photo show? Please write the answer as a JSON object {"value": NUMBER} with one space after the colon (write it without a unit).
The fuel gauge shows {"value": 0.5}
